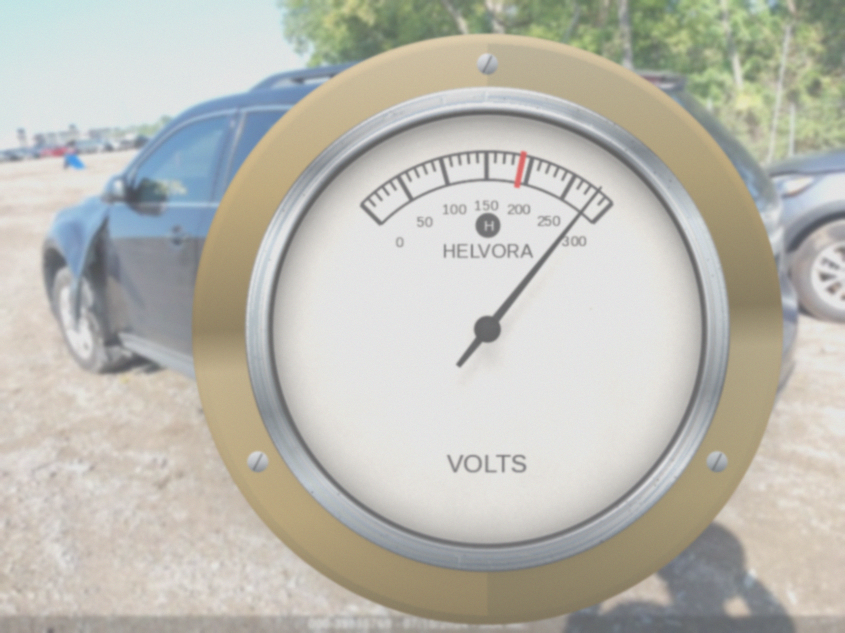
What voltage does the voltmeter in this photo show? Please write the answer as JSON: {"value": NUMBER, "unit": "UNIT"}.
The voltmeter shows {"value": 280, "unit": "V"}
